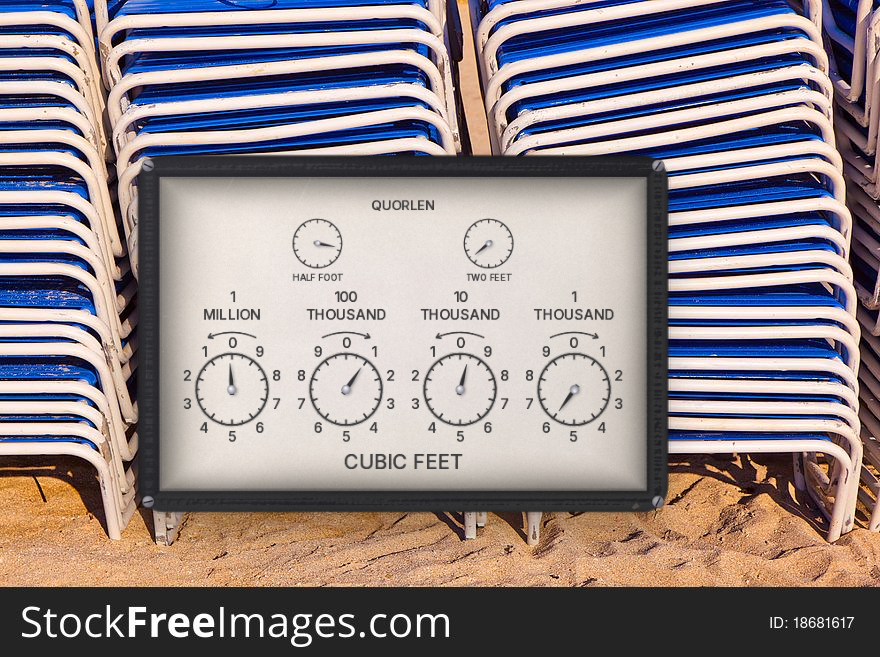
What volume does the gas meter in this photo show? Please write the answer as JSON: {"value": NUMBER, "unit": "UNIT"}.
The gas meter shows {"value": 9600, "unit": "ft³"}
